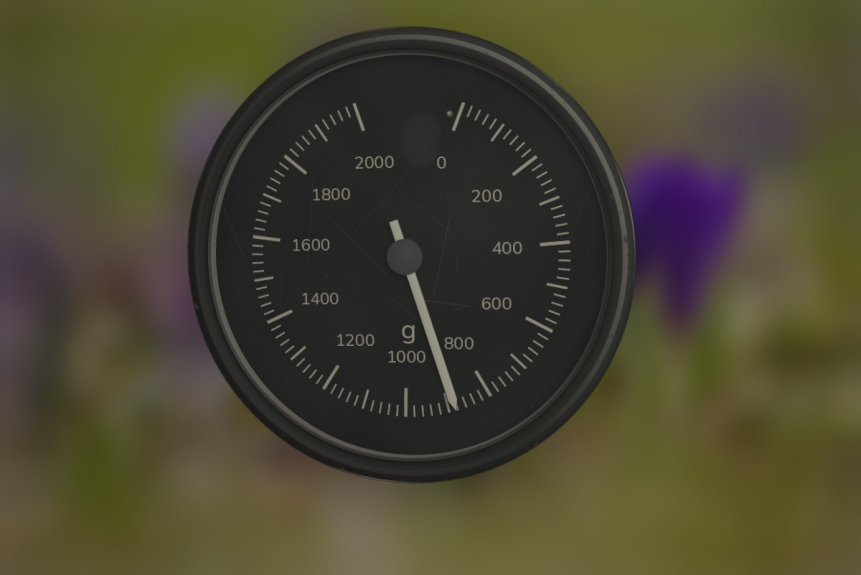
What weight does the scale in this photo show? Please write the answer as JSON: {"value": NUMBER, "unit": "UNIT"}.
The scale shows {"value": 880, "unit": "g"}
